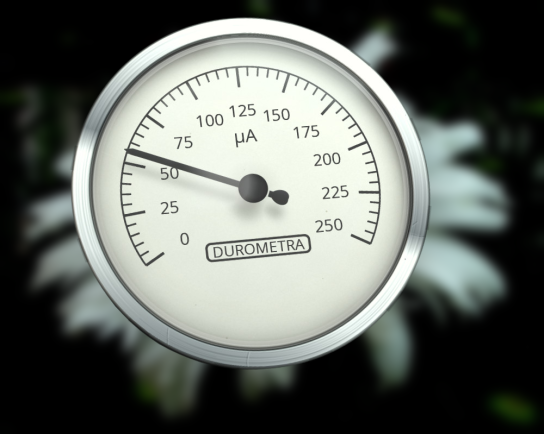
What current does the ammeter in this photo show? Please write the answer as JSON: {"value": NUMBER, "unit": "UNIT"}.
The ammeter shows {"value": 55, "unit": "µA"}
